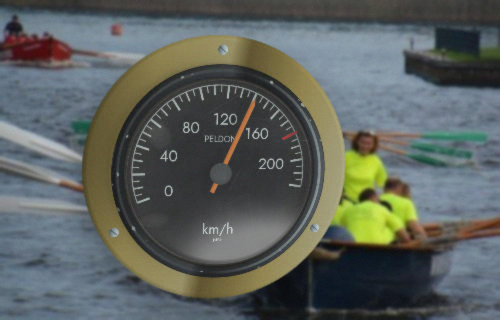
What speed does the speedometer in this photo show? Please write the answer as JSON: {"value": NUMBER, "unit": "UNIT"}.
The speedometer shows {"value": 140, "unit": "km/h"}
